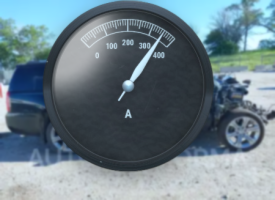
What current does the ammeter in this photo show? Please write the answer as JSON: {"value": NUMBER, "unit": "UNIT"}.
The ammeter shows {"value": 350, "unit": "A"}
